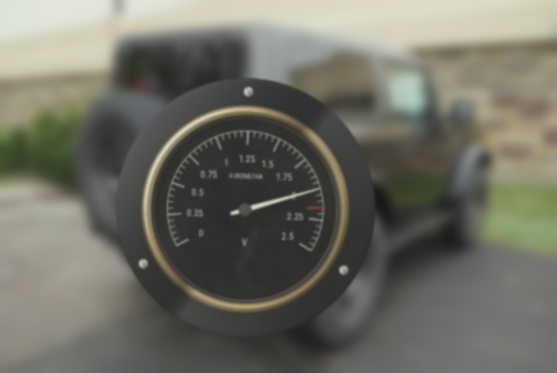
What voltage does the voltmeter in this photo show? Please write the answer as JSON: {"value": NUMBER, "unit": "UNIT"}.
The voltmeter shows {"value": 2, "unit": "V"}
